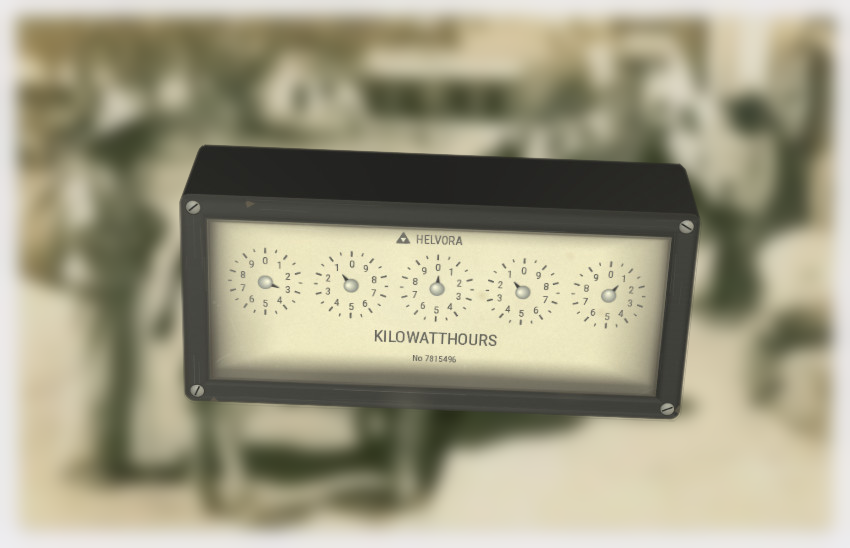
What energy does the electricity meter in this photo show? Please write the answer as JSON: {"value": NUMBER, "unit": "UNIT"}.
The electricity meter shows {"value": 31011, "unit": "kWh"}
